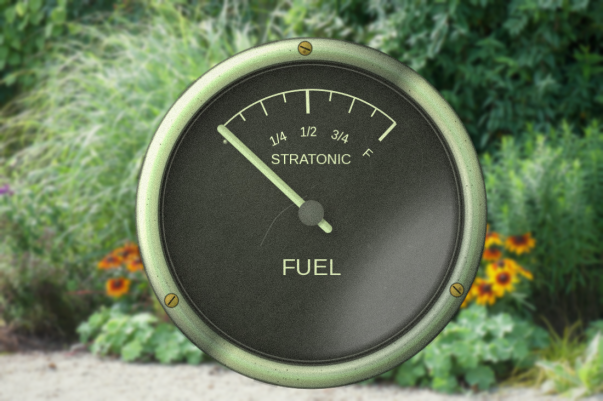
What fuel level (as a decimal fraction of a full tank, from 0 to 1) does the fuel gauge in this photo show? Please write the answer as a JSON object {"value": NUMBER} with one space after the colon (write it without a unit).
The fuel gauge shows {"value": 0}
